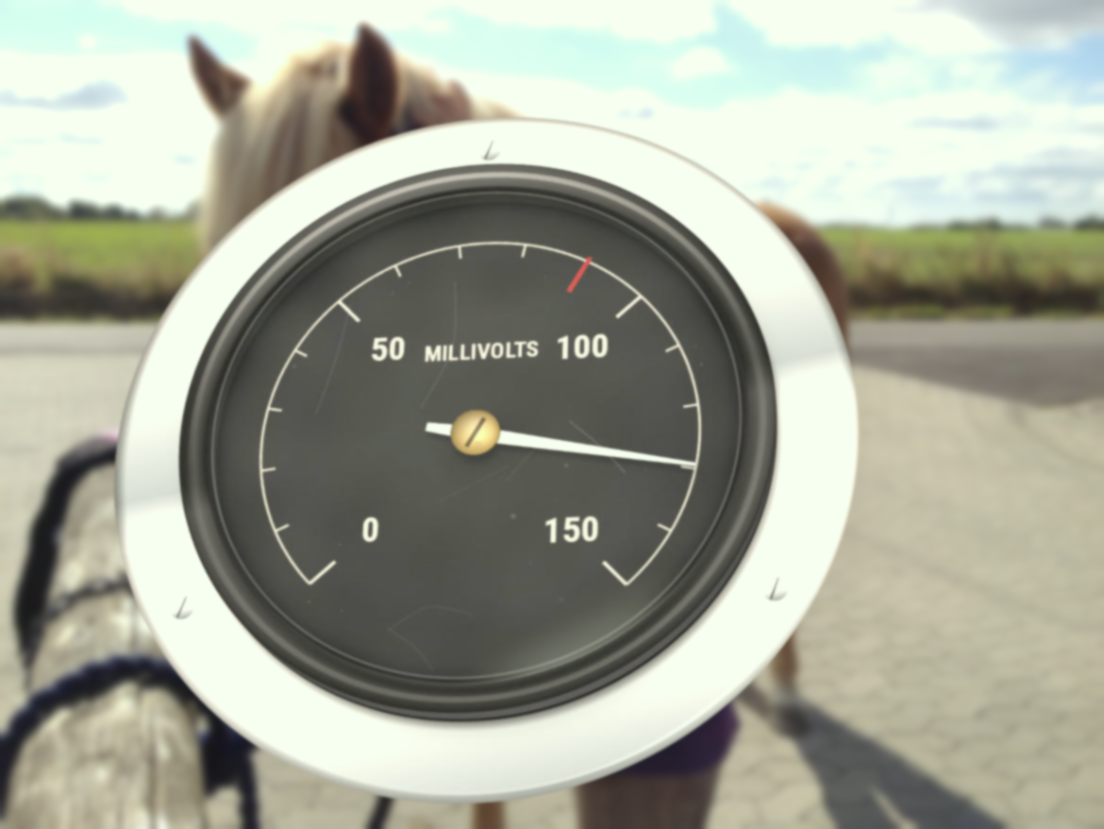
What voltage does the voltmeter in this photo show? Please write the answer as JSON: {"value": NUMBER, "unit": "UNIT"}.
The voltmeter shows {"value": 130, "unit": "mV"}
